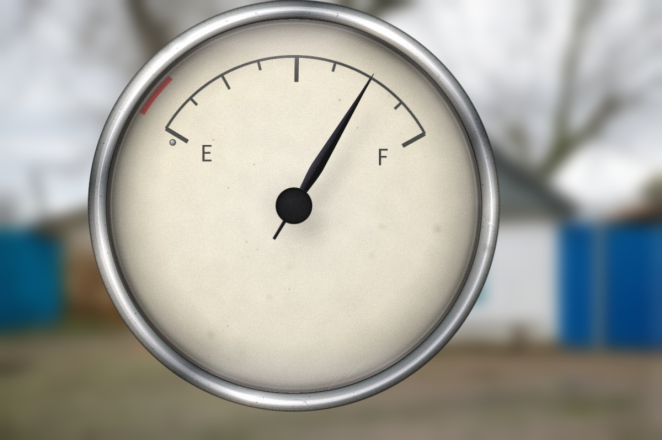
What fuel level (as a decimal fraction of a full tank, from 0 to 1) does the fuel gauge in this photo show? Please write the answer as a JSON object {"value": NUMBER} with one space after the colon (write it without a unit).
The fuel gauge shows {"value": 0.75}
